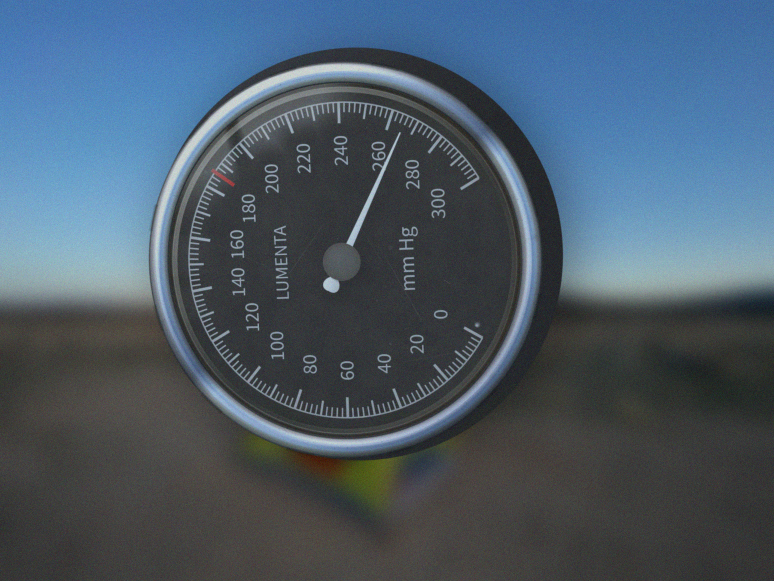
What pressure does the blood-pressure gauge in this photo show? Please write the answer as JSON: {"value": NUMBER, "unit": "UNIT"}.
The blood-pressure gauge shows {"value": 266, "unit": "mmHg"}
